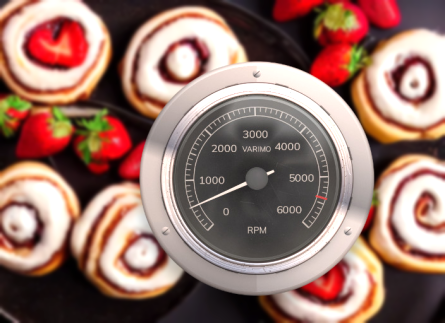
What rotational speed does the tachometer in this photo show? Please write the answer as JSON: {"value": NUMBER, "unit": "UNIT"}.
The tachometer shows {"value": 500, "unit": "rpm"}
